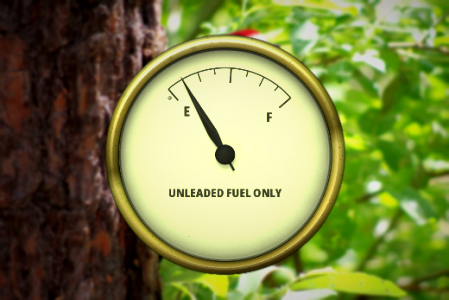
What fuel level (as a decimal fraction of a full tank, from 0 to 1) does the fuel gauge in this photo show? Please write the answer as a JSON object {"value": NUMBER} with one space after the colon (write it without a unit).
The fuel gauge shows {"value": 0.125}
